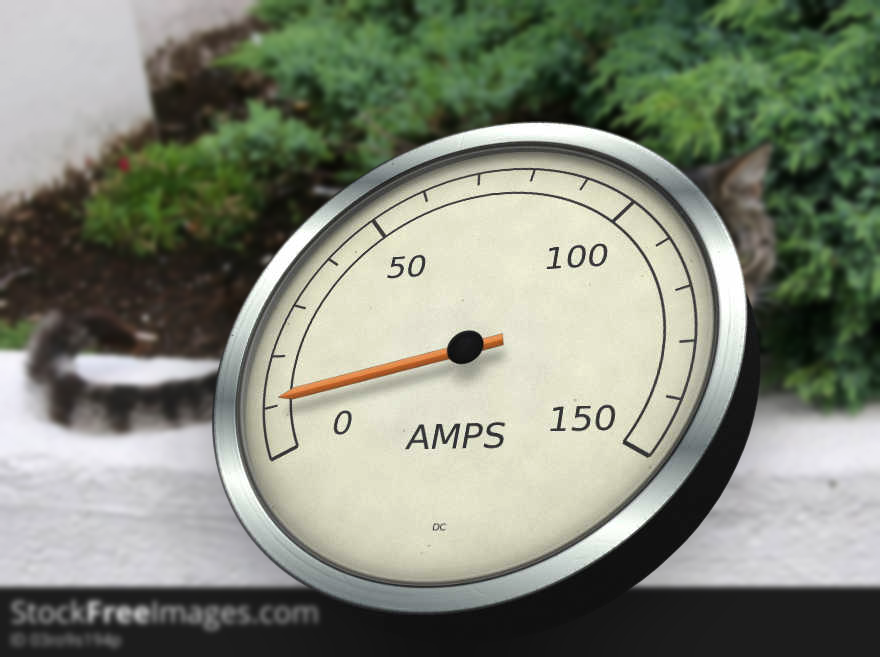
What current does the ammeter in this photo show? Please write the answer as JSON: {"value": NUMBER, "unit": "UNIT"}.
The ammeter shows {"value": 10, "unit": "A"}
